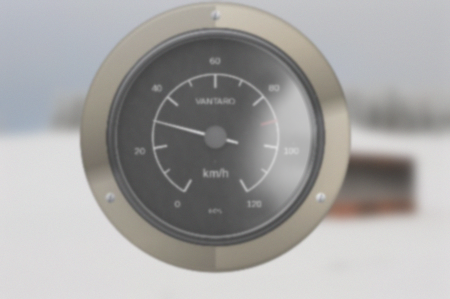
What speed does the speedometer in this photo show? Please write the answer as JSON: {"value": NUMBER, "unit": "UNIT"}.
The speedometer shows {"value": 30, "unit": "km/h"}
